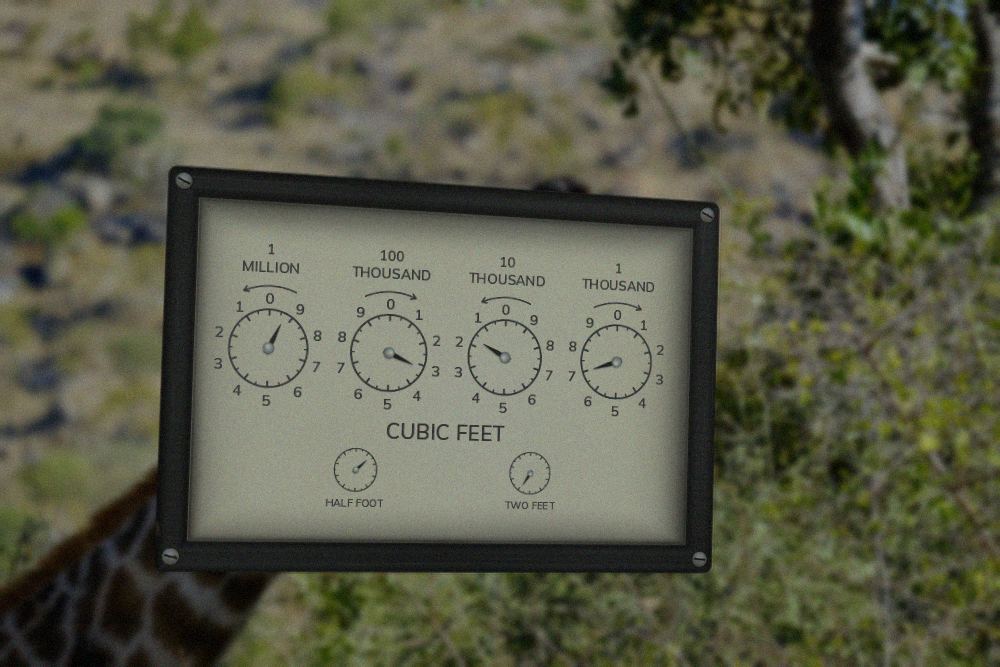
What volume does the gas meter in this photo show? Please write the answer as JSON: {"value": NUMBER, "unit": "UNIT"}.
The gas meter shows {"value": 931700, "unit": "ft³"}
